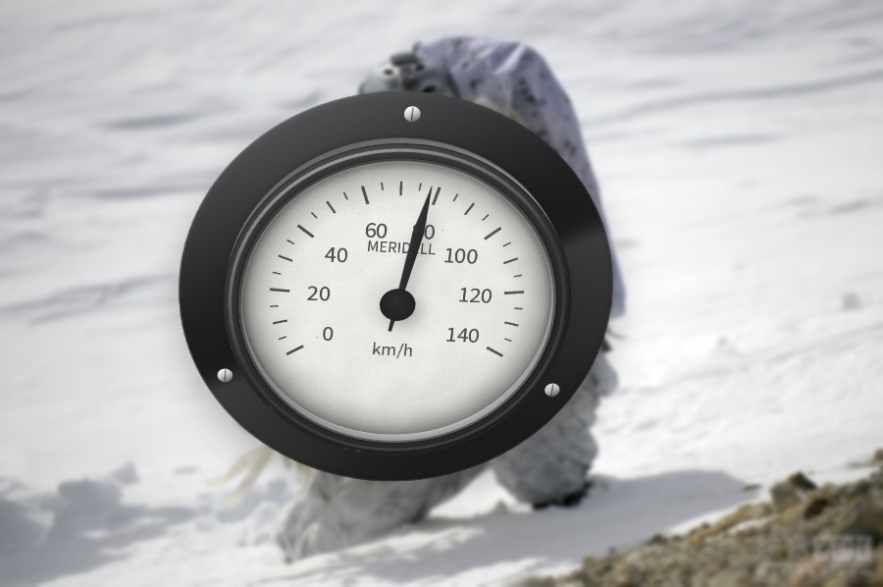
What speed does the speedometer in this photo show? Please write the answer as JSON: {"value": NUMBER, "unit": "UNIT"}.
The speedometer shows {"value": 77.5, "unit": "km/h"}
